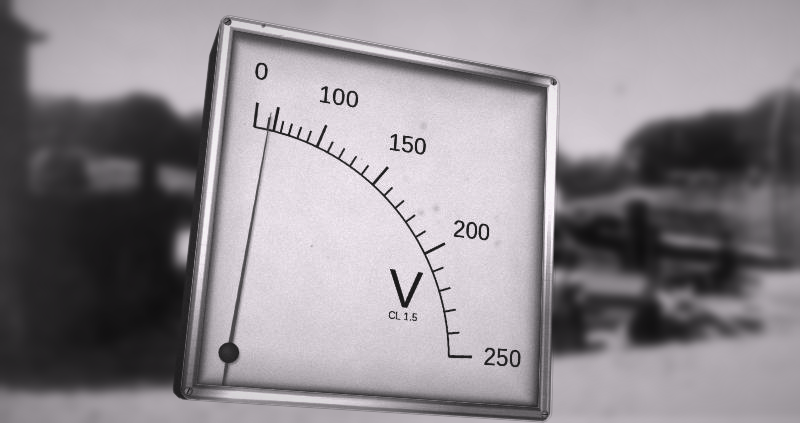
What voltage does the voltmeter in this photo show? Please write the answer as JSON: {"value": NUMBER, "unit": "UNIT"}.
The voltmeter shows {"value": 40, "unit": "V"}
